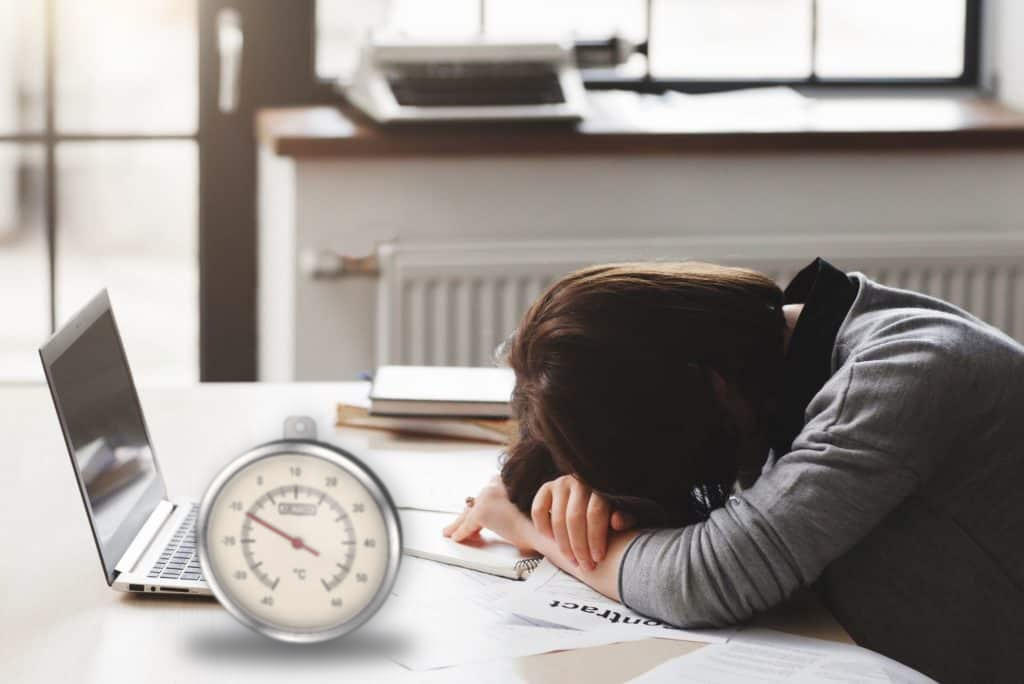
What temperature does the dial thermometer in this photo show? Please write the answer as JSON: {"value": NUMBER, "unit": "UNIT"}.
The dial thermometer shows {"value": -10, "unit": "°C"}
